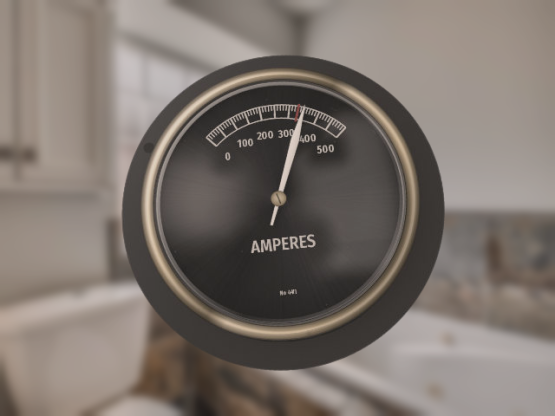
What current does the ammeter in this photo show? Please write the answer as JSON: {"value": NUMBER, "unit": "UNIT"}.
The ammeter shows {"value": 350, "unit": "A"}
